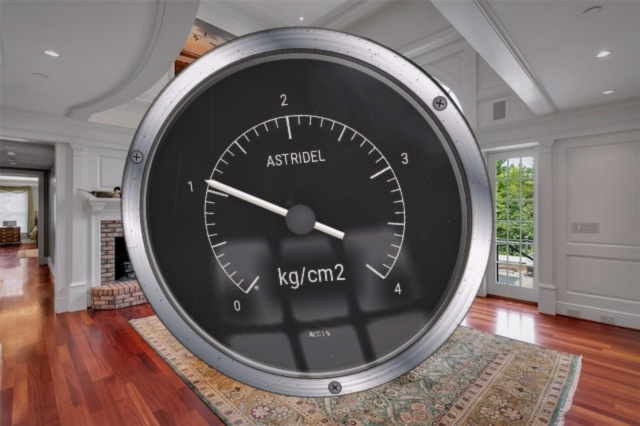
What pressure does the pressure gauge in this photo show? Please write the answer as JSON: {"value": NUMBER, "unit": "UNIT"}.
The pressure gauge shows {"value": 1.1, "unit": "kg/cm²"}
